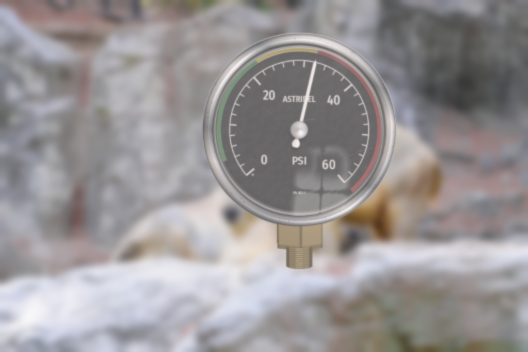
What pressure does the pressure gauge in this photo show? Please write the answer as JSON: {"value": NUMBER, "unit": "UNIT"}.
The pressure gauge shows {"value": 32, "unit": "psi"}
